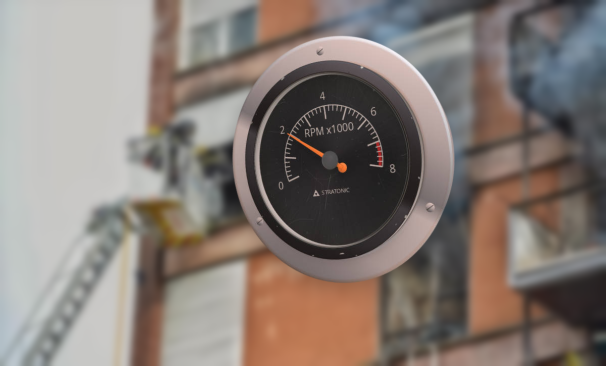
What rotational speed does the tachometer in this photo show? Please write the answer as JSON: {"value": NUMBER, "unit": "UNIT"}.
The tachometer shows {"value": 2000, "unit": "rpm"}
